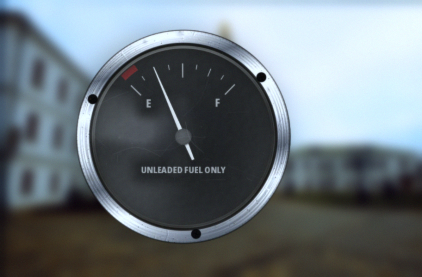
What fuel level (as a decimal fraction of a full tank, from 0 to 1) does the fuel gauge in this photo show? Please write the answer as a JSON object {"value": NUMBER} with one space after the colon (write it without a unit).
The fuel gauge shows {"value": 0.25}
